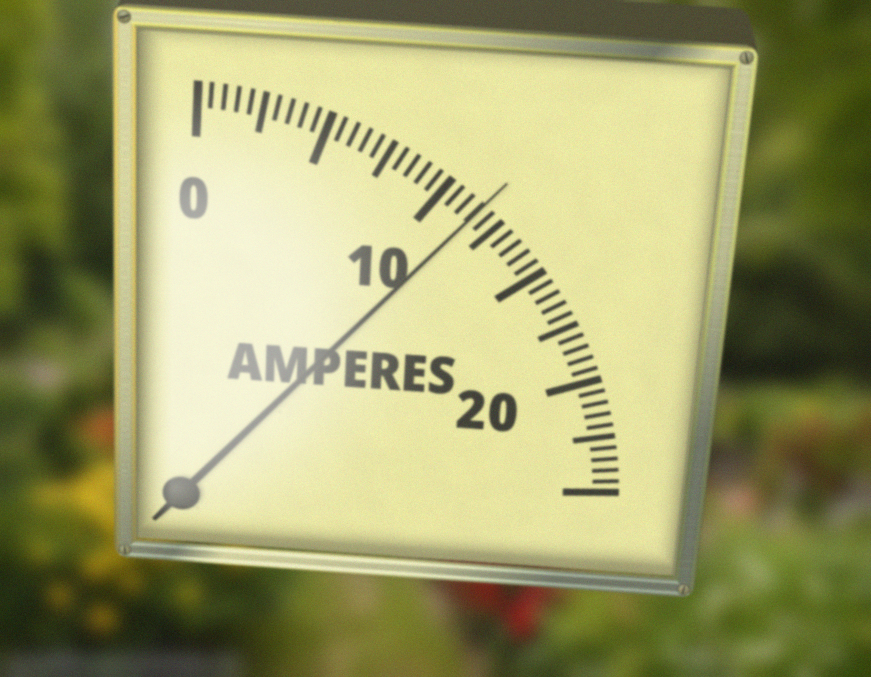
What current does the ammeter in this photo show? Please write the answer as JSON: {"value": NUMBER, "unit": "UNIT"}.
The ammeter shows {"value": 11.5, "unit": "A"}
